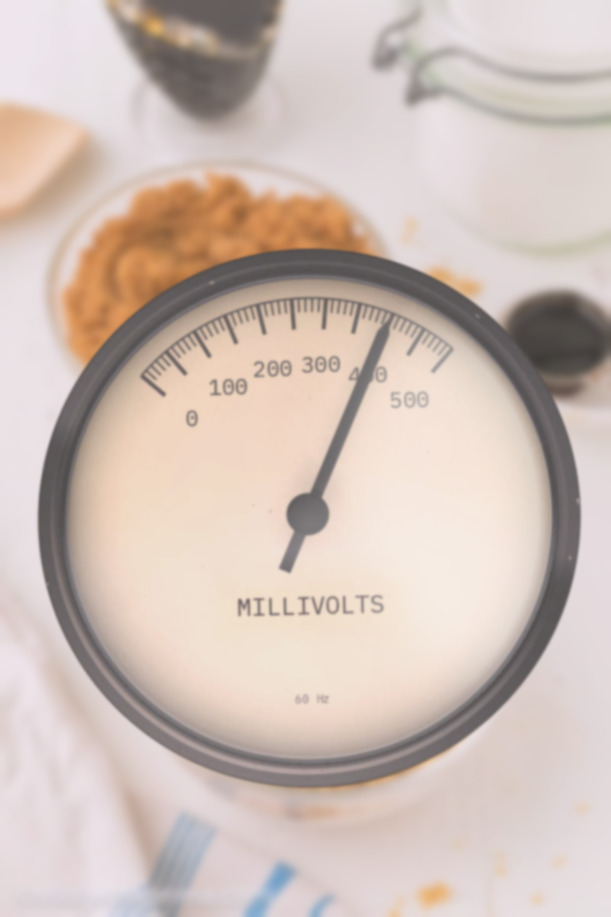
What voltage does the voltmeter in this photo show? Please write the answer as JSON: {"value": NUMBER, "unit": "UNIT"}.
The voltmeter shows {"value": 400, "unit": "mV"}
